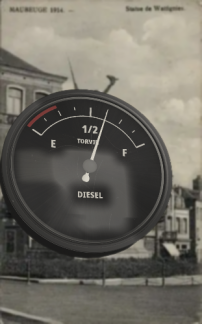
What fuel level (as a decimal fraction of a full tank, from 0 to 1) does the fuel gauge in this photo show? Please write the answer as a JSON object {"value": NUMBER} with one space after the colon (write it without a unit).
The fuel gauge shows {"value": 0.625}
